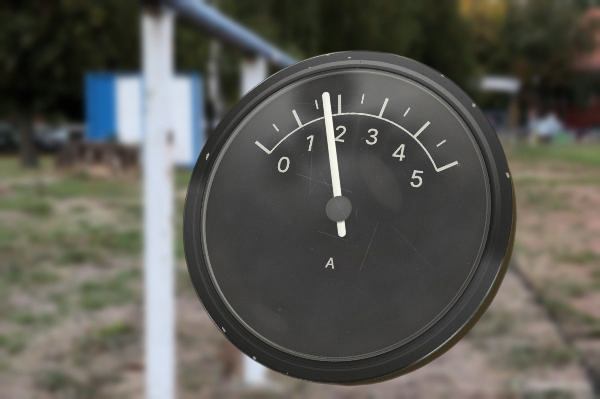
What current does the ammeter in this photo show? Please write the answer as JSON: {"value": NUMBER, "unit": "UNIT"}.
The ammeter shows {"value": 1.75, "unit": "A"}
